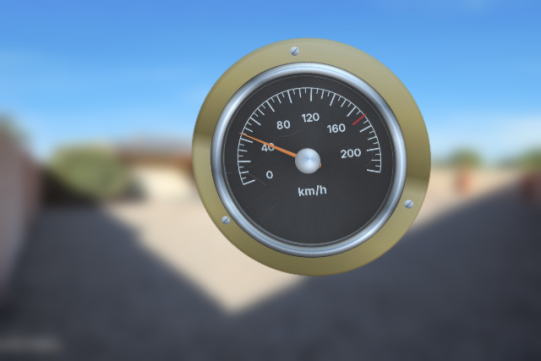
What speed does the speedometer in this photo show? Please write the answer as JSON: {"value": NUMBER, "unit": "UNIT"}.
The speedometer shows {"value": 45, "unit": "km/h"}
